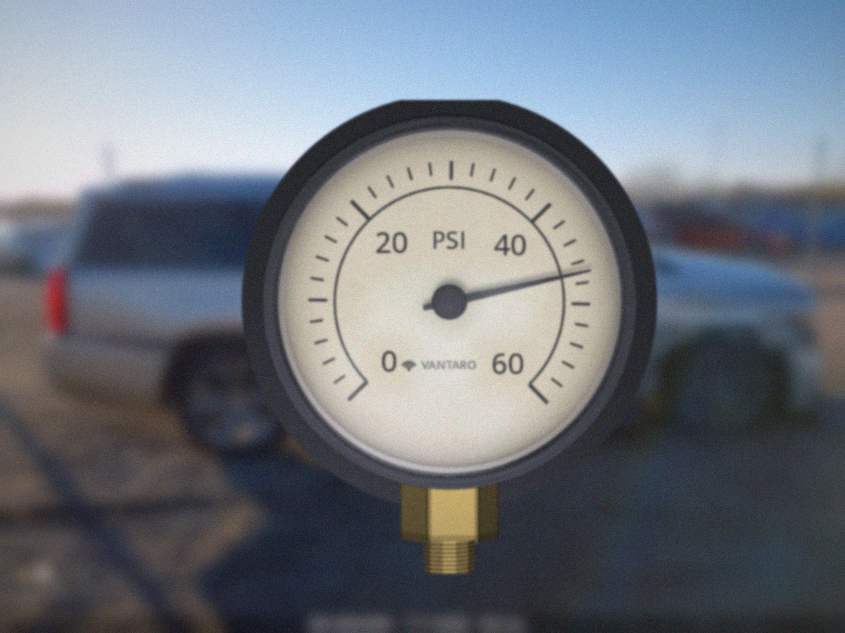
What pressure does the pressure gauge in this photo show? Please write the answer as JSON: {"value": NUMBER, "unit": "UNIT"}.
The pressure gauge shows {"value": 47, "unit": "psi"}
